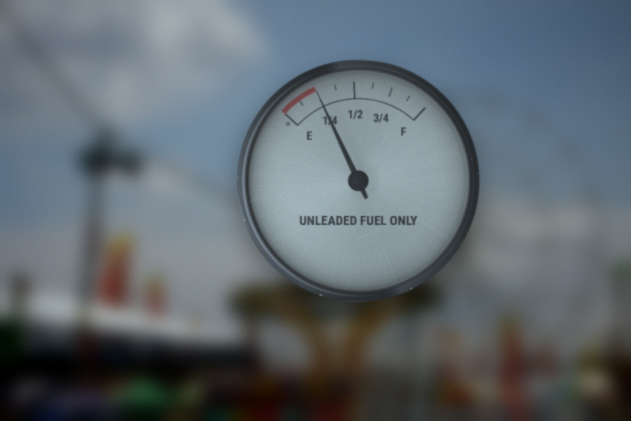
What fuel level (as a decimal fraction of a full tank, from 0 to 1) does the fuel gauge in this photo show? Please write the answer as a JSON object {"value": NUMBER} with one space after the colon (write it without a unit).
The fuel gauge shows {"value": 0.25}
